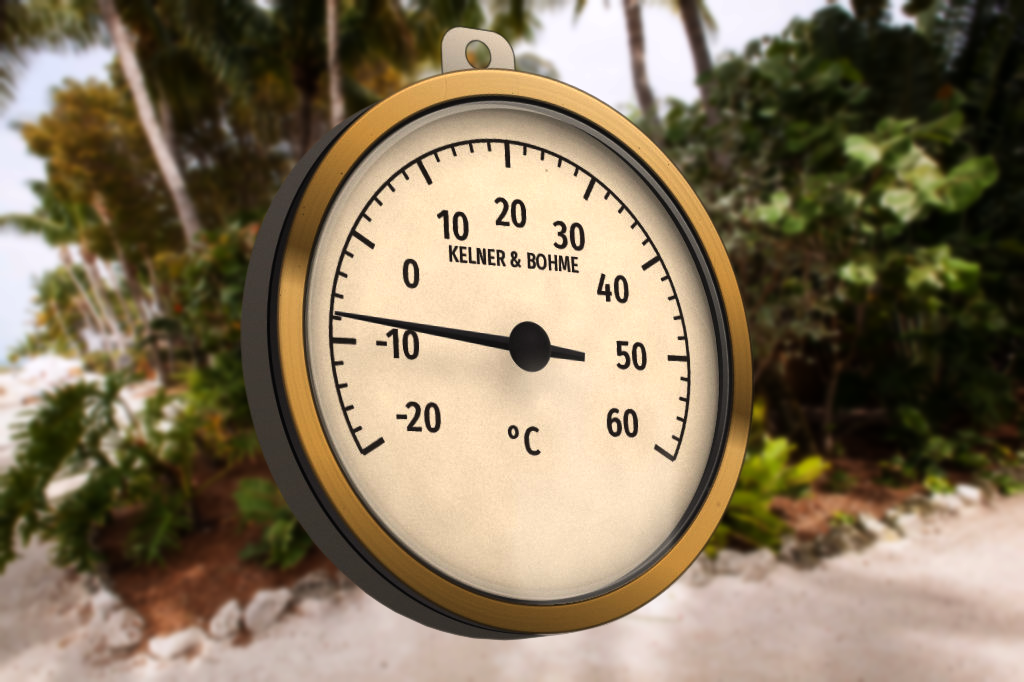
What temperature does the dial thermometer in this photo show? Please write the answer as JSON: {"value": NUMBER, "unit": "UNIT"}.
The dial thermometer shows {"value": -8, "unit": "°C"}
